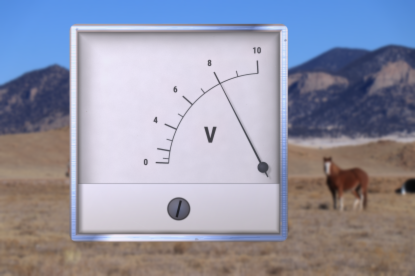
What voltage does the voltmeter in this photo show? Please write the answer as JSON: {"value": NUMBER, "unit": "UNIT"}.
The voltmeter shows {"value": 8, "unit": "V"}
